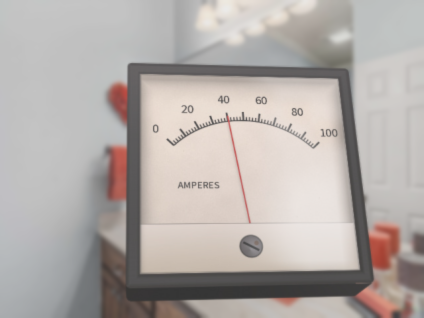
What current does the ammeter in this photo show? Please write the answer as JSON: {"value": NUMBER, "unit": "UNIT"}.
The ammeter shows {"value": 40, "unit": "A"}
